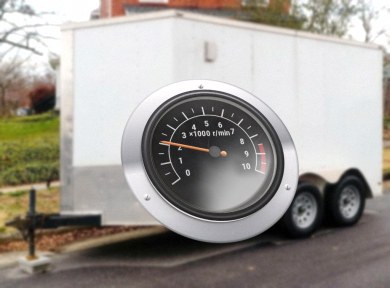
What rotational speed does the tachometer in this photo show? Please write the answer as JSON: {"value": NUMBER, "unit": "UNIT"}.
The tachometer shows {"value": 2000, "unit": "rpm"}
